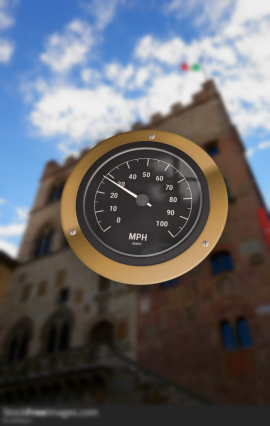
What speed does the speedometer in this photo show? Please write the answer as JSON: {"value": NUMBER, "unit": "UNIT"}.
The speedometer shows {"value": 27.5, "unit": "mph"}
